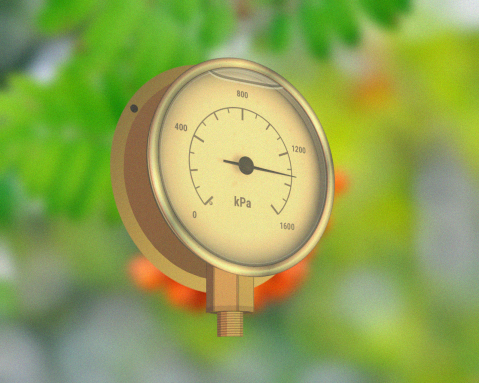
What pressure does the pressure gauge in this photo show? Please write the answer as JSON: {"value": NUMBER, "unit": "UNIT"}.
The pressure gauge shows {"value": 1350, "unit": "kPa"}
